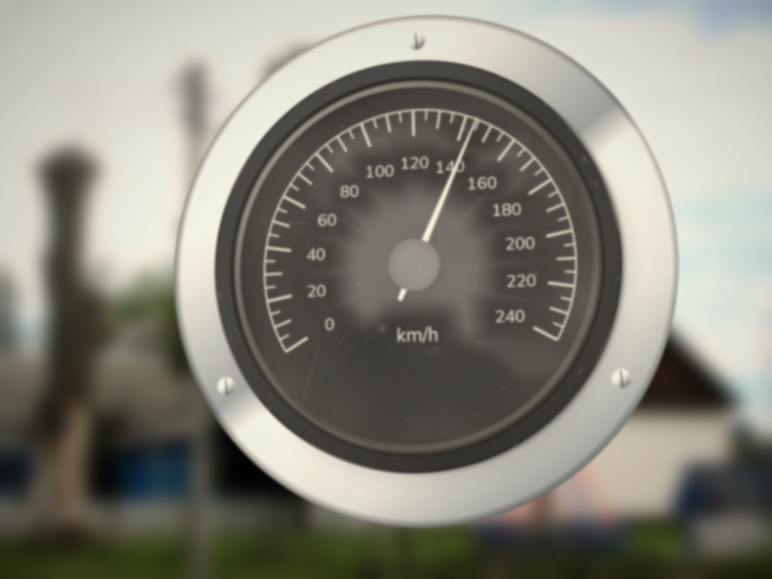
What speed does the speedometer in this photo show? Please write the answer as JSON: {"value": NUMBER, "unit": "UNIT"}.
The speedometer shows {"value": 145, "unit": "km/h"}
